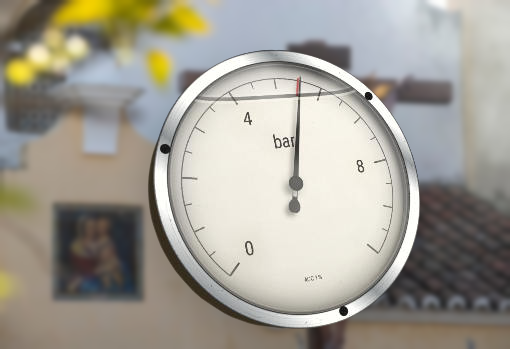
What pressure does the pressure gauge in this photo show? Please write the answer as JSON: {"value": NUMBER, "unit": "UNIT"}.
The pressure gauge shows {"value": 5.5, "unit": "bar"}
